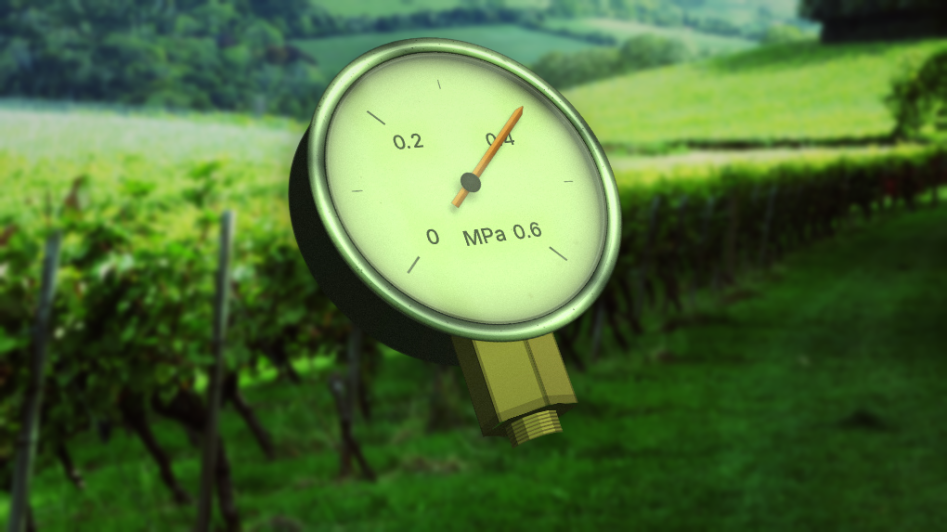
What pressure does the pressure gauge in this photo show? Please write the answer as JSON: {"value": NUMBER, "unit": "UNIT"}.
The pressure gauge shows {"value": 0.4, "unit": "MPa"}
